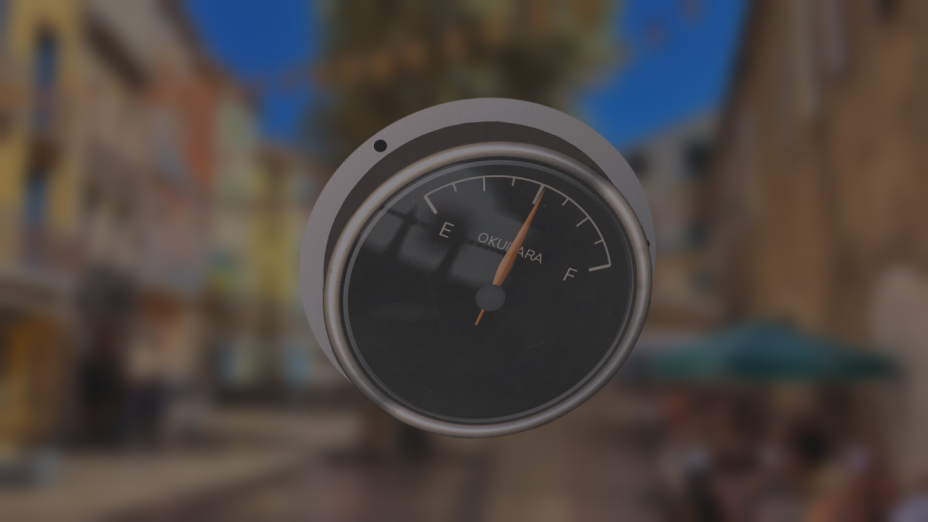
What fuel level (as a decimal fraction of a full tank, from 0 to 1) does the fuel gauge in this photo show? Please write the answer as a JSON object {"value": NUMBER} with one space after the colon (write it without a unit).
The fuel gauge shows {"value": 0.5}
